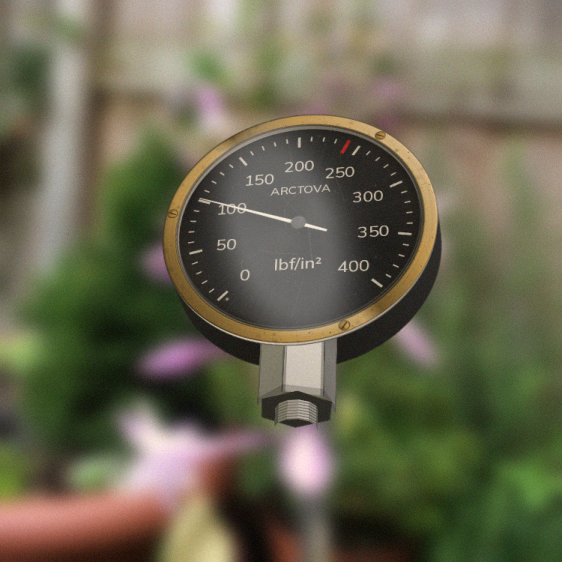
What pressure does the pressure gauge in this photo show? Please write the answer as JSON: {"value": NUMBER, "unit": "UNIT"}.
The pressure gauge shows {"value": 100, "unit": "psi"}
